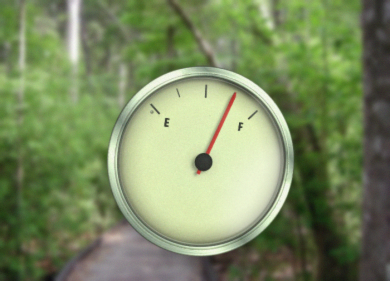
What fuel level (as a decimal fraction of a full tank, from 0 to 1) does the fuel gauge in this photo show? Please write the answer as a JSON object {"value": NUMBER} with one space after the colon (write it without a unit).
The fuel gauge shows {"value": 0.75}
